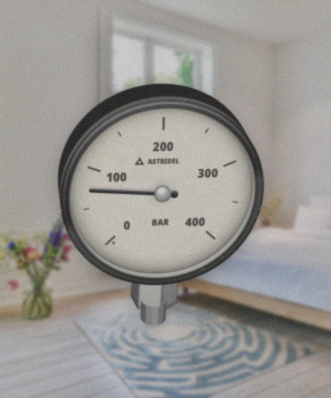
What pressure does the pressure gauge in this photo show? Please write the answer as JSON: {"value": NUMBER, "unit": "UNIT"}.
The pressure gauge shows {"value": 75, "unit": "bar"}
